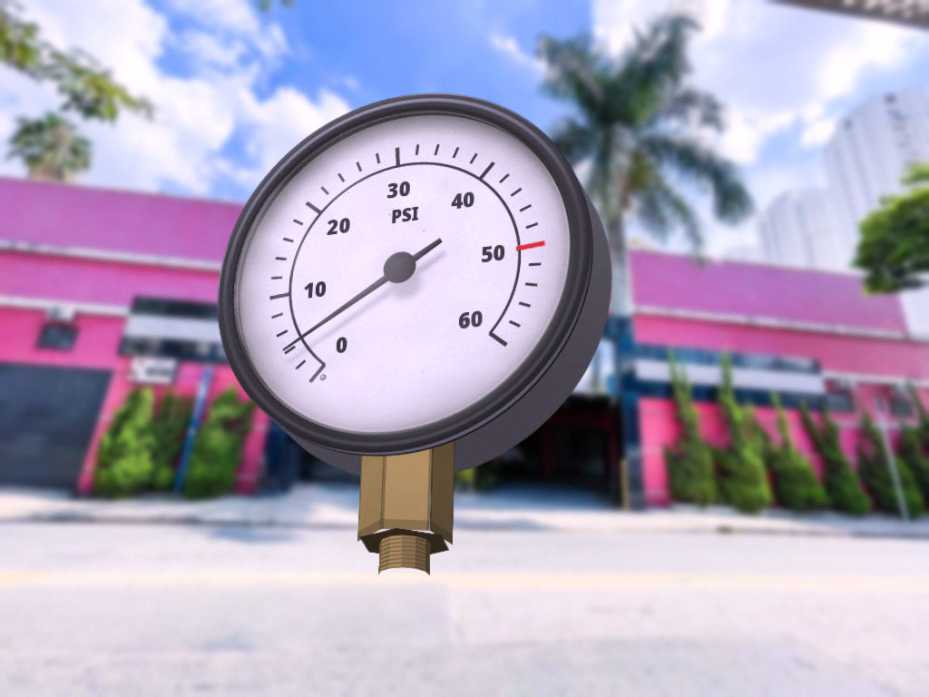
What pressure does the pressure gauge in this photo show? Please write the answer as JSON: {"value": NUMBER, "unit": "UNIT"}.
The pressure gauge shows {"value": 4, "unit": "psi"}
